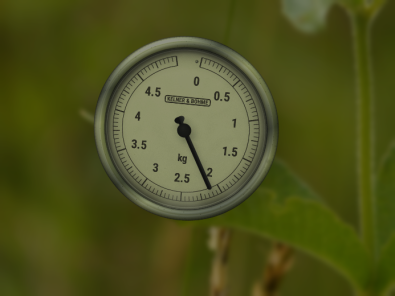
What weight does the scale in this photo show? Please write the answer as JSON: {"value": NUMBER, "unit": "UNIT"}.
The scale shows {"value": 2.1, "unit": "kg"}
